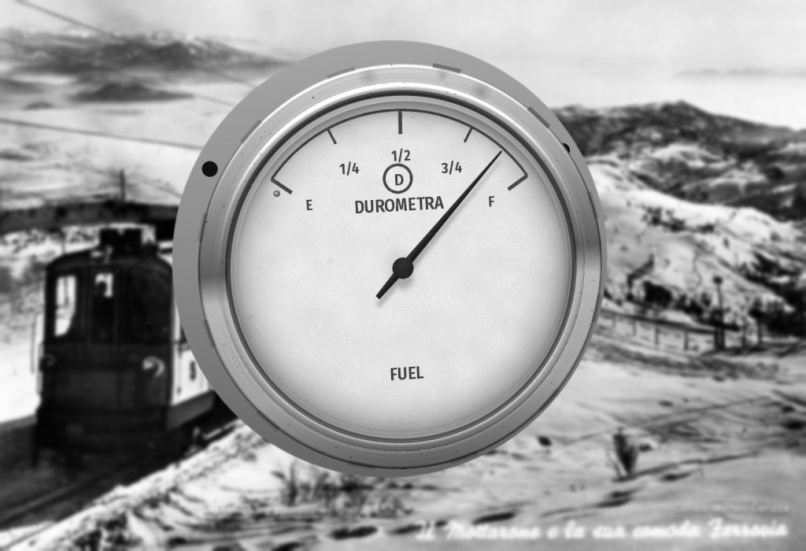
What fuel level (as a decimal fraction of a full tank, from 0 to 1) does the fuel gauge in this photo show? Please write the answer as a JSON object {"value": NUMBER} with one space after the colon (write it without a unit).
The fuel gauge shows {"value": 0.875}
